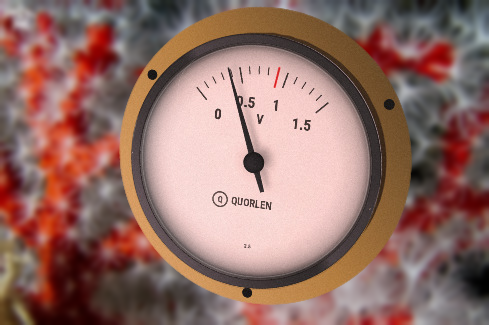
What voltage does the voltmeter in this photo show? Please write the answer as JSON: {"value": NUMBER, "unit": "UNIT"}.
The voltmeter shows {"value": 0.4, "unit": "V"}
